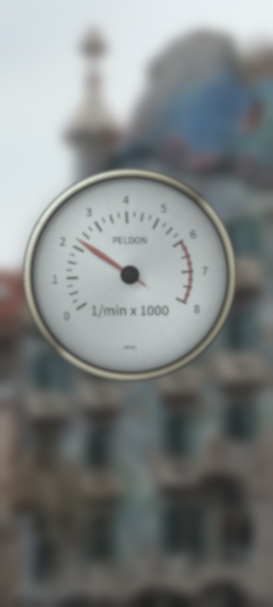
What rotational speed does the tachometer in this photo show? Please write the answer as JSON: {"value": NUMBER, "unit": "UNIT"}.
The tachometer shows {"value": 2250, "unit": "rpm"}
